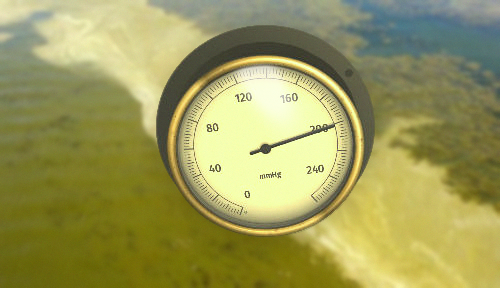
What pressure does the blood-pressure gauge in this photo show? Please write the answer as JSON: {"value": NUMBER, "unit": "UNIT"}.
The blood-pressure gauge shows {"value": 200, "unit": "mmHg"}
